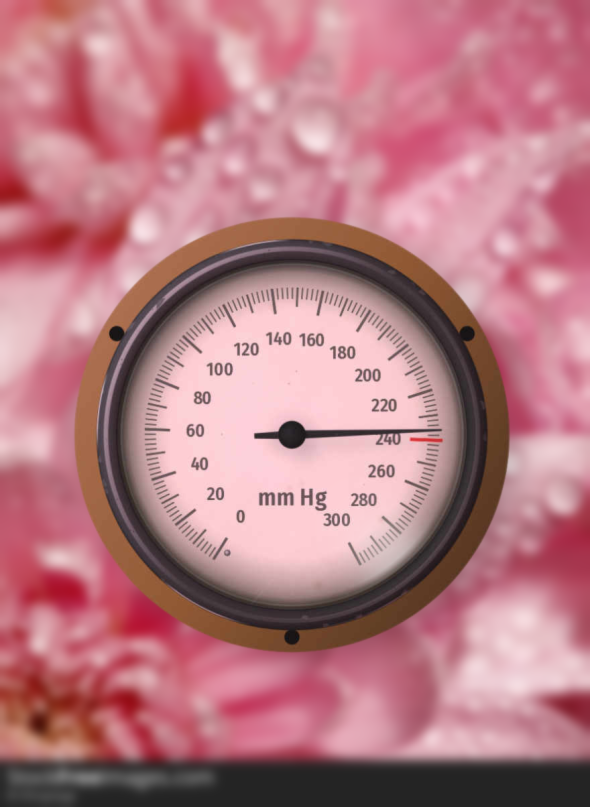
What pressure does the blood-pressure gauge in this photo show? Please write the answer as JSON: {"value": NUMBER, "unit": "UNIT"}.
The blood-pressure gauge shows {"value": 236, "unit": "mmHg"}
